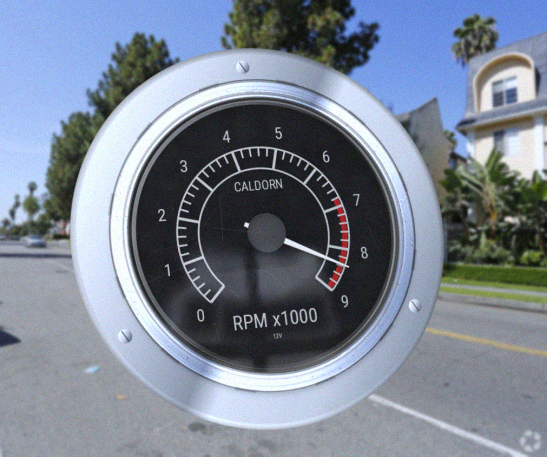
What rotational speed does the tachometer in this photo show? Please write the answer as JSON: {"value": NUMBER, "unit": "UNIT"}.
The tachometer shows {"value": 8400, "unit": "rpm"}
